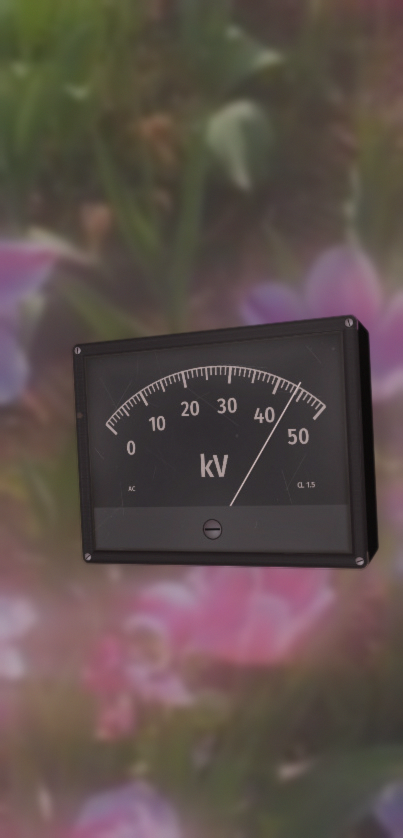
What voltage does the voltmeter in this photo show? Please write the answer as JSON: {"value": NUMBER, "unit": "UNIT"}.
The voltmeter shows {"value": 44, "unit": "kV"}
